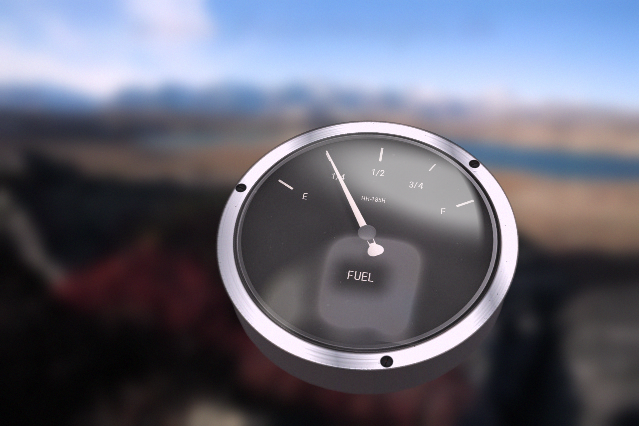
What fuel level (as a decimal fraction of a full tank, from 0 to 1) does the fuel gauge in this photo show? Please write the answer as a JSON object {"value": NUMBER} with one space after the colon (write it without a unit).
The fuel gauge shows {"value": 0.25}
